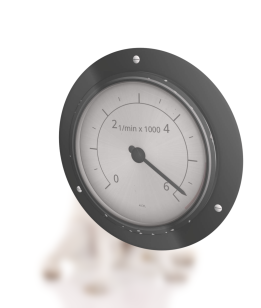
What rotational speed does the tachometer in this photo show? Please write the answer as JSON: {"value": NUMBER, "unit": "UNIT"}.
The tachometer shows {"value": 5750, "unit": "rpm"}
